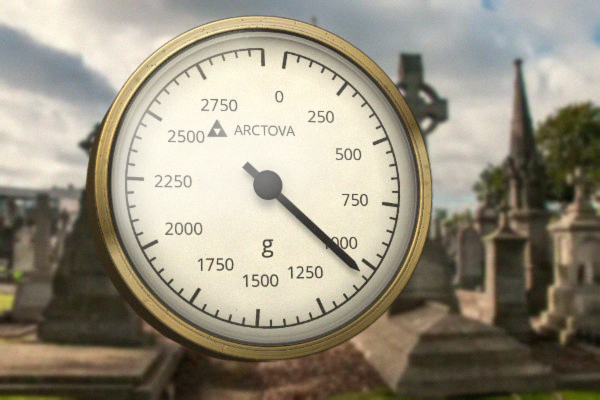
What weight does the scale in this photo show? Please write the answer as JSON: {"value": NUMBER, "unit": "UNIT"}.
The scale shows {"value": 1050, "unit": "g"}
